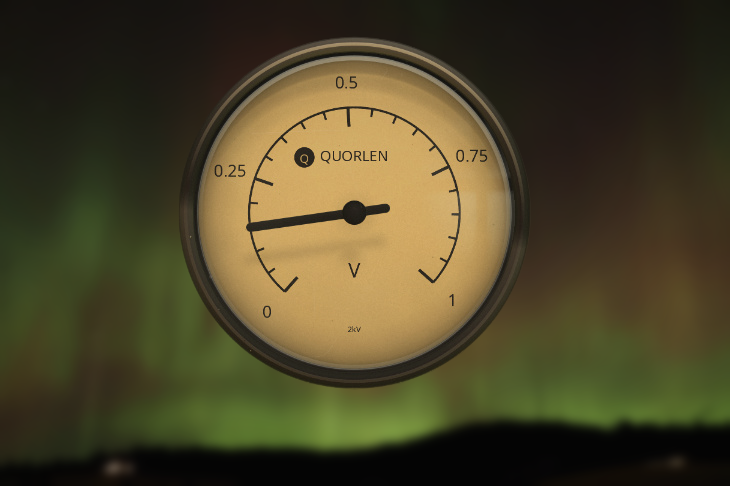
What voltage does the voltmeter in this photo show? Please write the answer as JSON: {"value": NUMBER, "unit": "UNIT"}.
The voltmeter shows {"value": 0.15, "unit": "V"}
